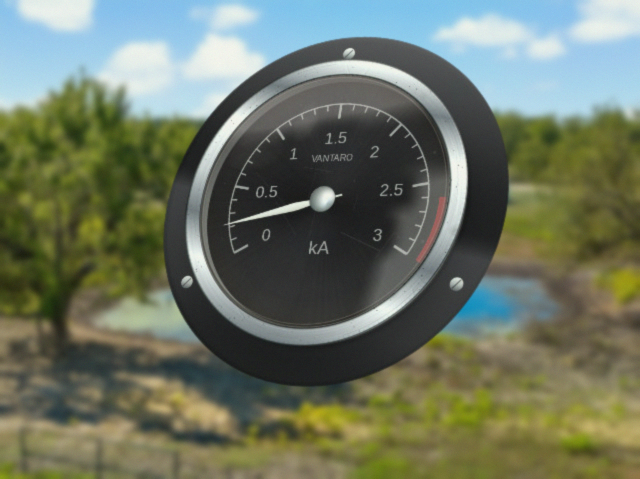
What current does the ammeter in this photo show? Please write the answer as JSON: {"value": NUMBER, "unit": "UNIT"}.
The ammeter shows {"value": 0.2, "unit": "kA"}
